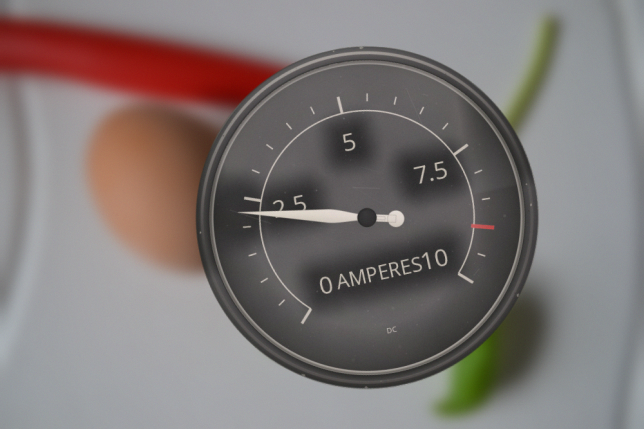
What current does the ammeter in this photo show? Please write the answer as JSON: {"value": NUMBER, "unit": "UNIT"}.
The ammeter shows {"value": 2.25, "unit": "A"}
